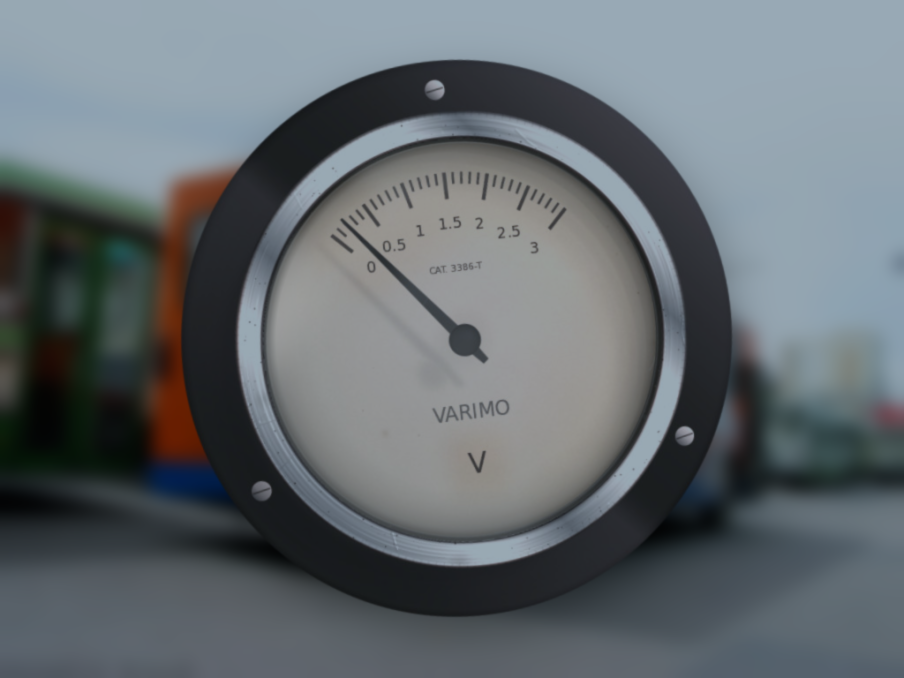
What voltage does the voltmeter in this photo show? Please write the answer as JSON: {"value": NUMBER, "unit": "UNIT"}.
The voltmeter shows {"value": 0.2, "unit": "V"}
